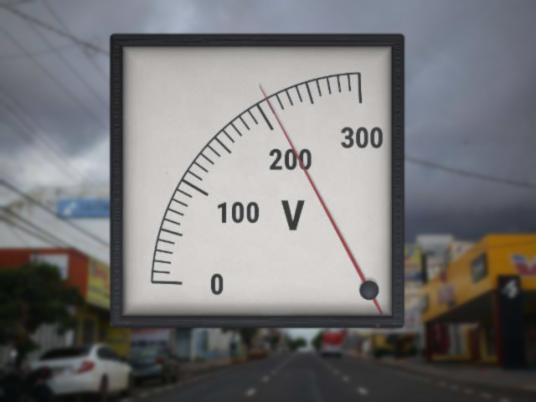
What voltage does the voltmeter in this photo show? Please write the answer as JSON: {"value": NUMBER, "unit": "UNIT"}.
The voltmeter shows {"value": 210, "unit": "V"}
